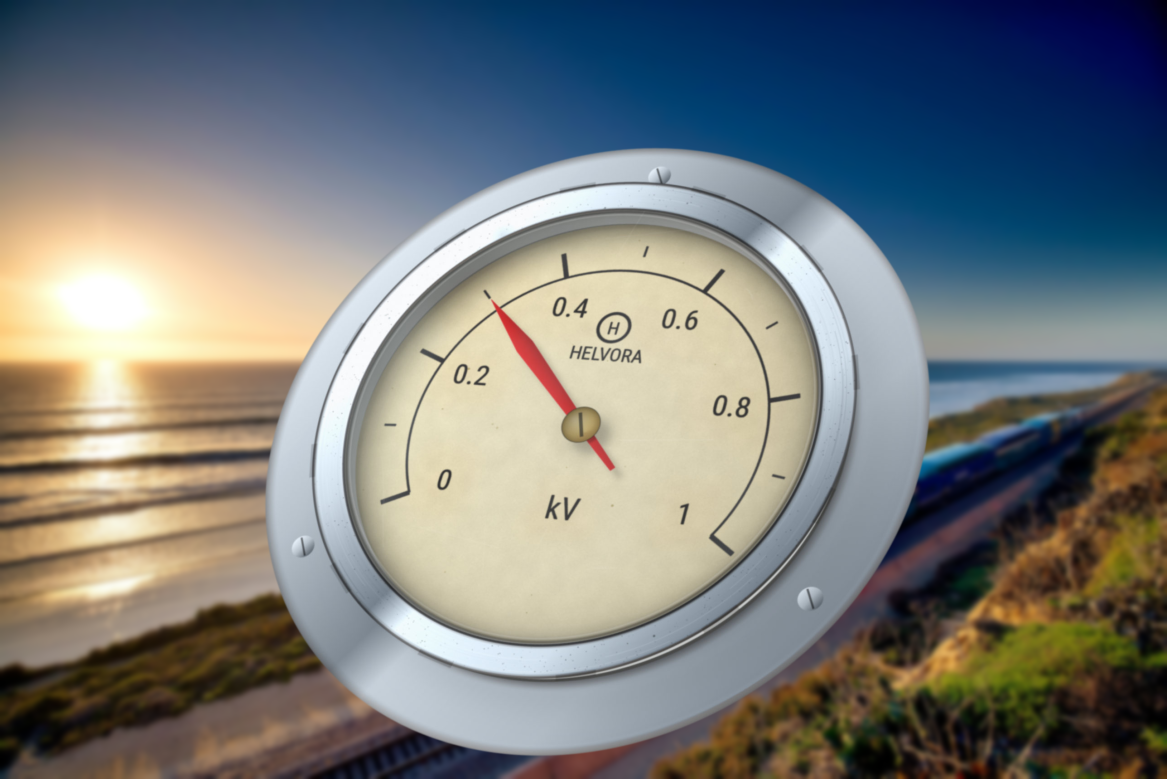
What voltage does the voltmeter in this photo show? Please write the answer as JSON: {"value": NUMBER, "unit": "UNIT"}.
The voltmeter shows {"value": 0.3, "unit": "kV"}
